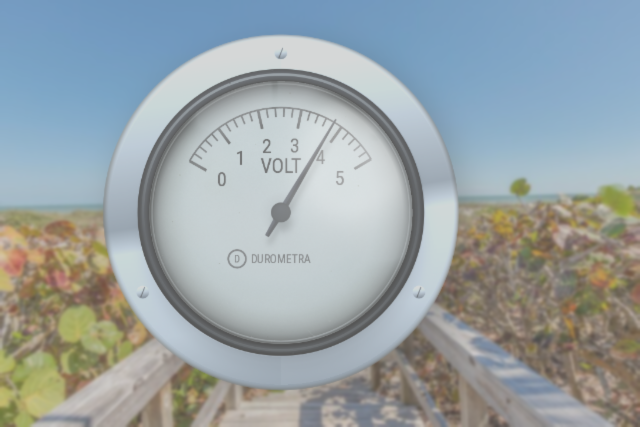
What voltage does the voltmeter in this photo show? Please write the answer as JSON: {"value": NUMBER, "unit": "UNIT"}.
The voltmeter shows {"value": 3.8, "unit": "V"}
